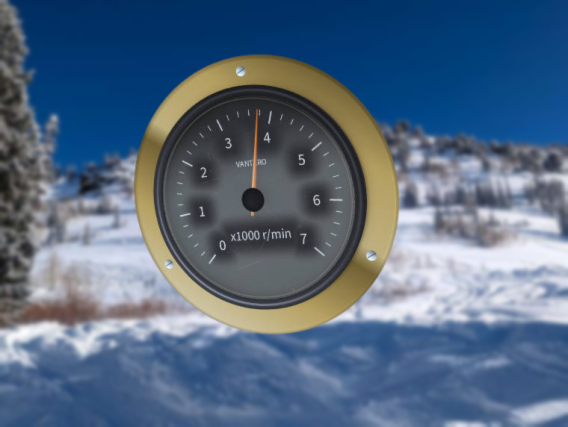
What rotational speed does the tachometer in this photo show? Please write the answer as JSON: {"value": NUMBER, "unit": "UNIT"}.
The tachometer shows {"value": 3800, "unit": "rpm"}
